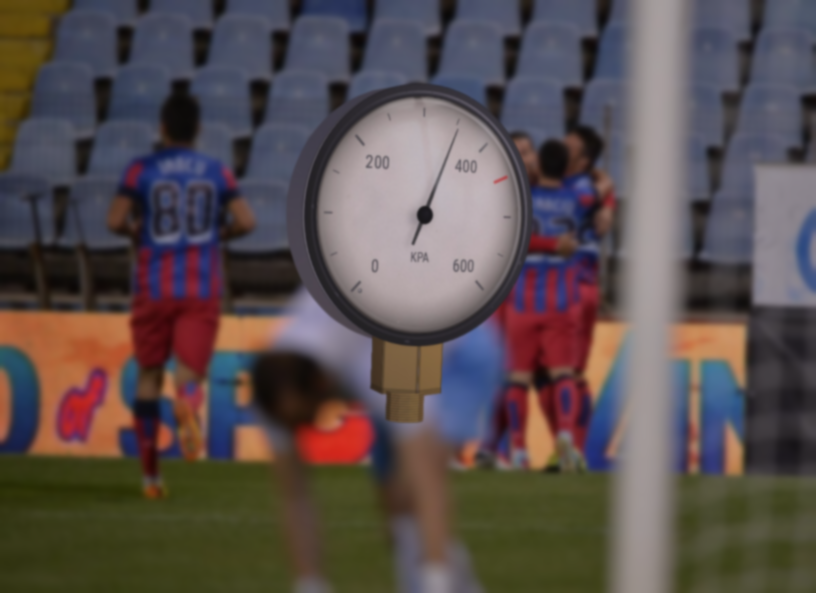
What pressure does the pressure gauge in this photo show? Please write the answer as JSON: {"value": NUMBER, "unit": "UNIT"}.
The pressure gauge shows {"value": 350, "unit": "kPa"}
